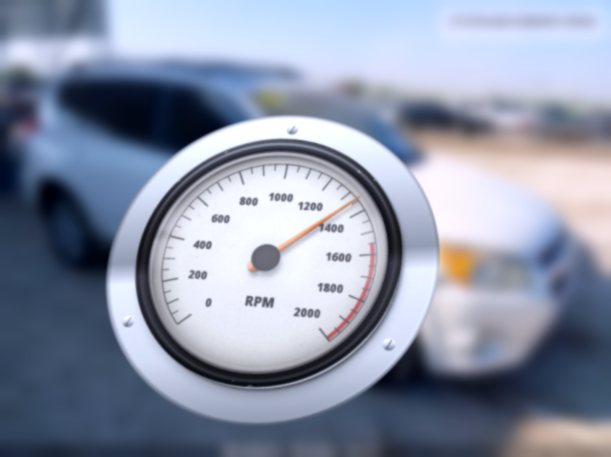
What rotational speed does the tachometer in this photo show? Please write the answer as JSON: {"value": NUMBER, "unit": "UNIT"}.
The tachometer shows {"value": 1350, "unit": "rpm"}
